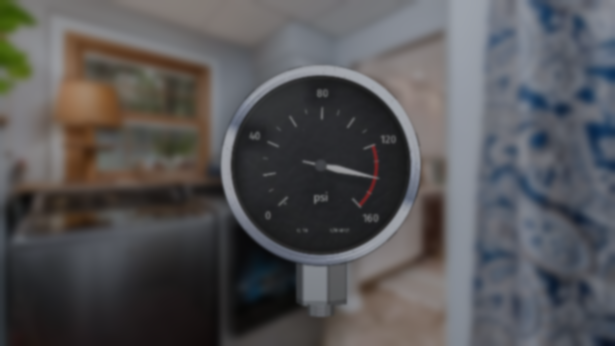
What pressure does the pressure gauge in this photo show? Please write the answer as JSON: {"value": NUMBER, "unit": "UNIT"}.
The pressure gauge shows {"value": 140, "unit": "psi"}
